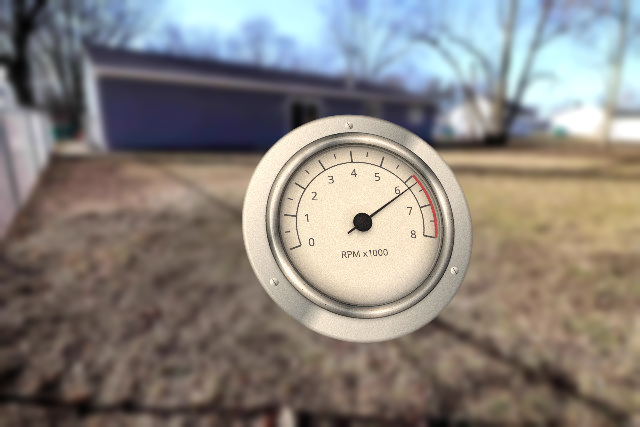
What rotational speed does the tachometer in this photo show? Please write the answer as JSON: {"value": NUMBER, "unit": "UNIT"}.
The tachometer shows {"value": 6250, "unit": "rpm"}
